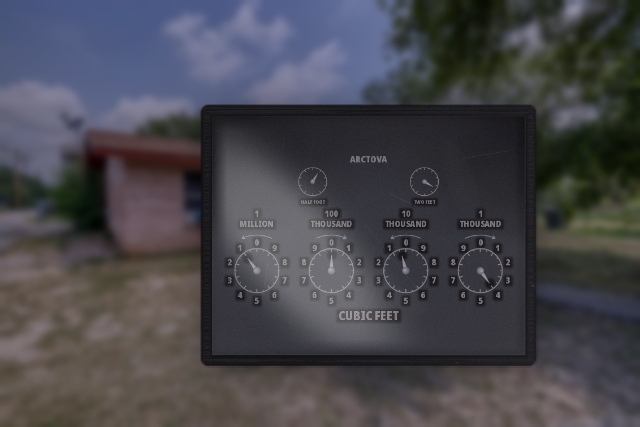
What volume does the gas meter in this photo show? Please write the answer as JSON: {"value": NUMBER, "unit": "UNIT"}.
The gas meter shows {"value": 100400, "unit": "ft³"}
